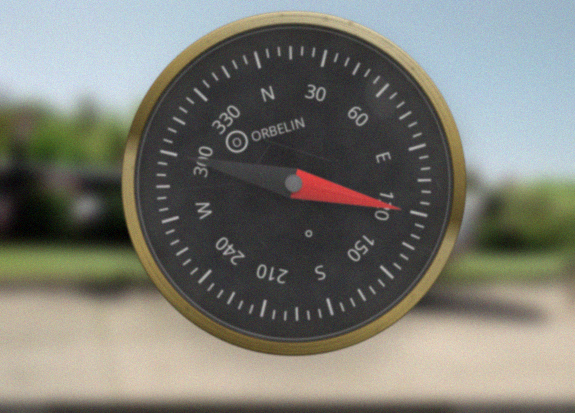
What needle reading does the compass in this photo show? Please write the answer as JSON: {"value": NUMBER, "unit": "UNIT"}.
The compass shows {"value": 120, "unit": "°"}
